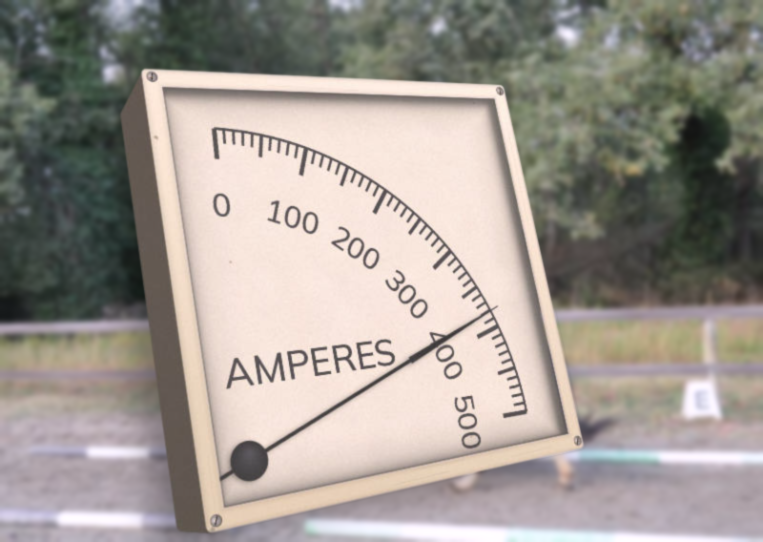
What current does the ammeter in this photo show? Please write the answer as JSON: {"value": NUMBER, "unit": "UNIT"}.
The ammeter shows {"value": 380, "unit": "A"}
